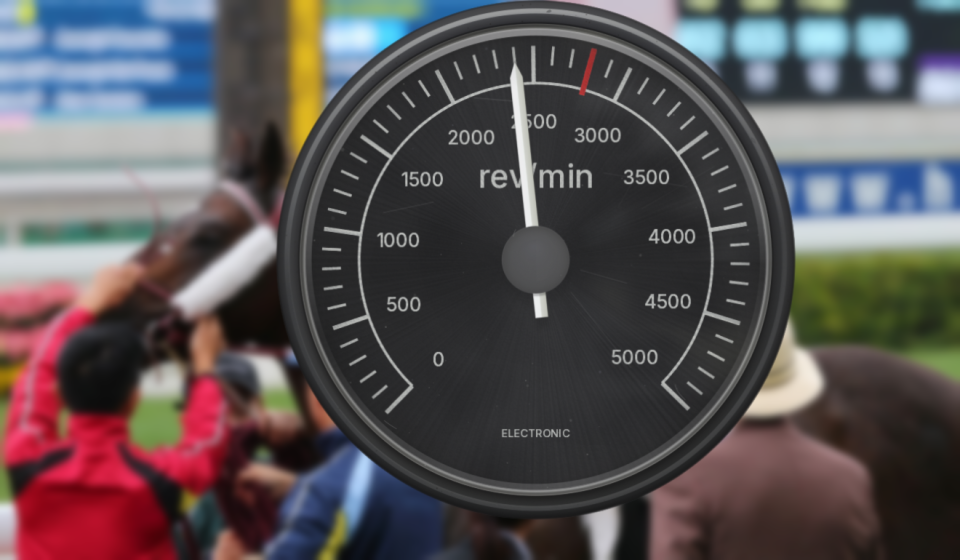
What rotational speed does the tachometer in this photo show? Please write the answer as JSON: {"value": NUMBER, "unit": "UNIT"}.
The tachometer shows {"value": 2400, "unit": "rpm"}
